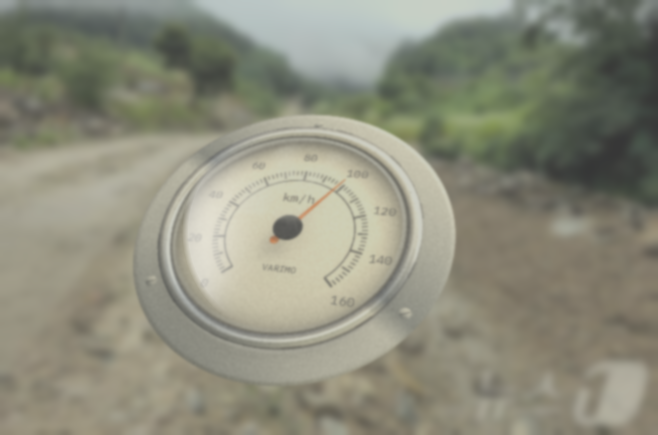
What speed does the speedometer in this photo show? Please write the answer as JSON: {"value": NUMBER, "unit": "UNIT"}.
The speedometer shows {"value": 100, "unit": "km/h"}
